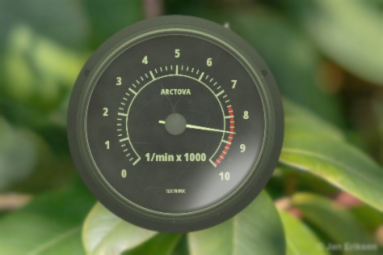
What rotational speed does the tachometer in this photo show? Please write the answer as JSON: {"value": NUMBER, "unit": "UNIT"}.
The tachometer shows {"value": 8600, "unit": "rpm"}
